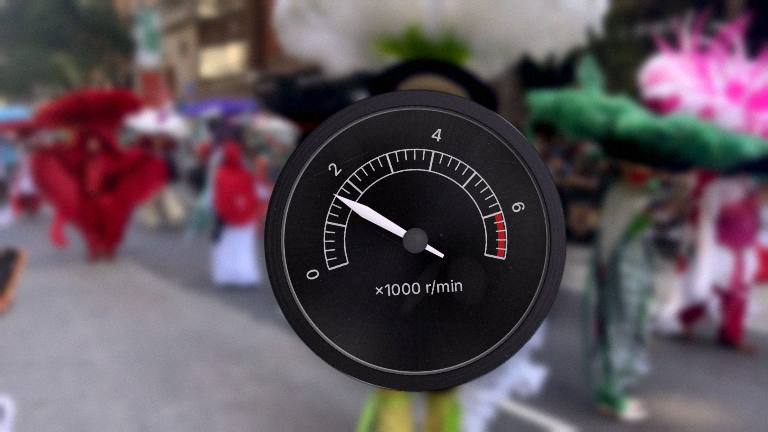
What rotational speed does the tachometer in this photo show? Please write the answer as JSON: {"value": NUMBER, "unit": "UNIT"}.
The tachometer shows {"value": 1600, "unit": "rpm"}
